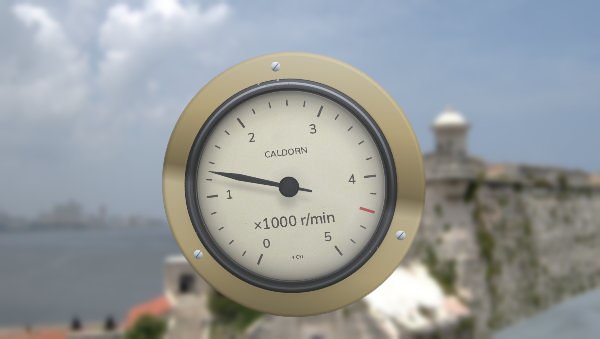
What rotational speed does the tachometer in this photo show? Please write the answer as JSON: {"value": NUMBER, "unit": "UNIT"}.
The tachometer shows {"value": 1300, "unit": "rpm"}
